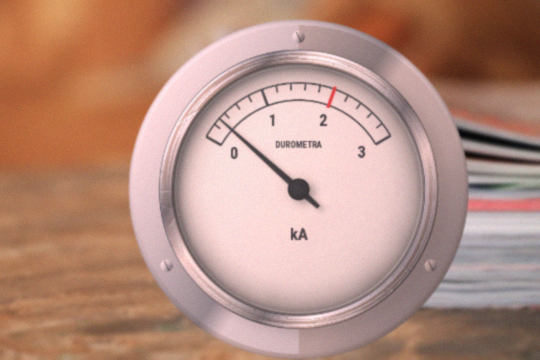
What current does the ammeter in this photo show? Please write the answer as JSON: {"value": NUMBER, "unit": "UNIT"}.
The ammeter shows {"value": 0.3, "unit": "kA"}
